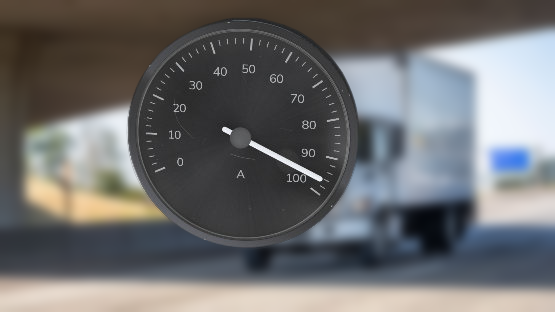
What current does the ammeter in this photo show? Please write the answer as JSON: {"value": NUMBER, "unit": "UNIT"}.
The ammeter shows {"value": 96, "unit": "A"}
